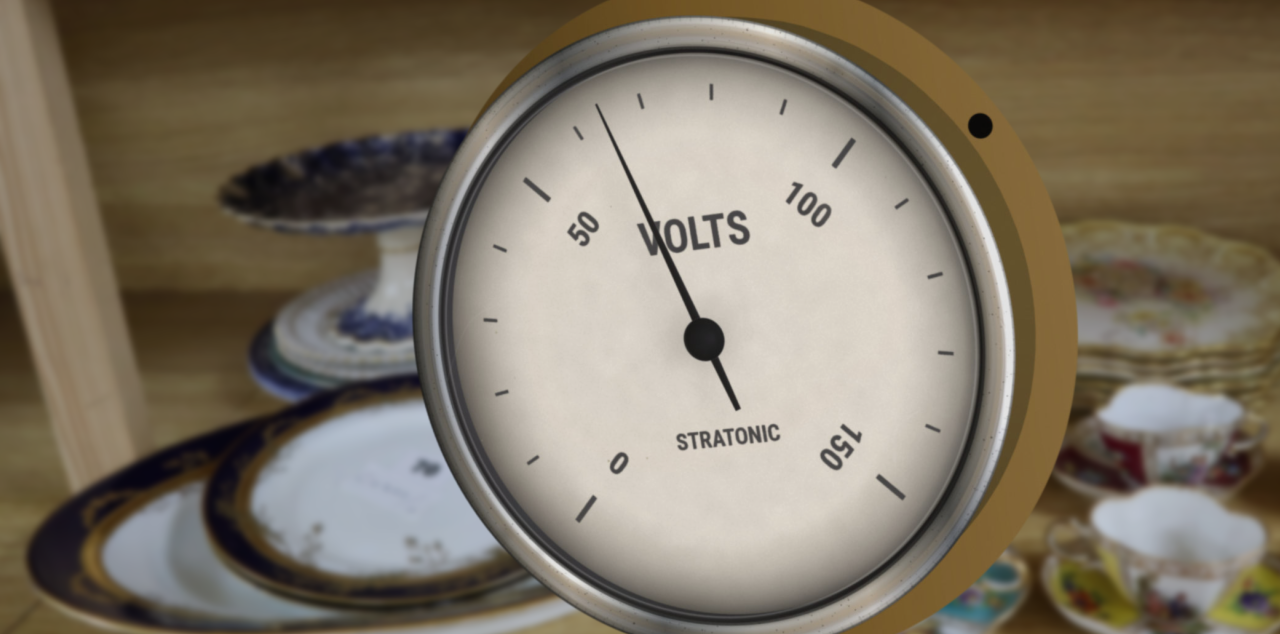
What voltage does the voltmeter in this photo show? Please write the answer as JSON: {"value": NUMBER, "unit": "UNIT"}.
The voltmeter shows {"value": 65, "unit": "V"}
